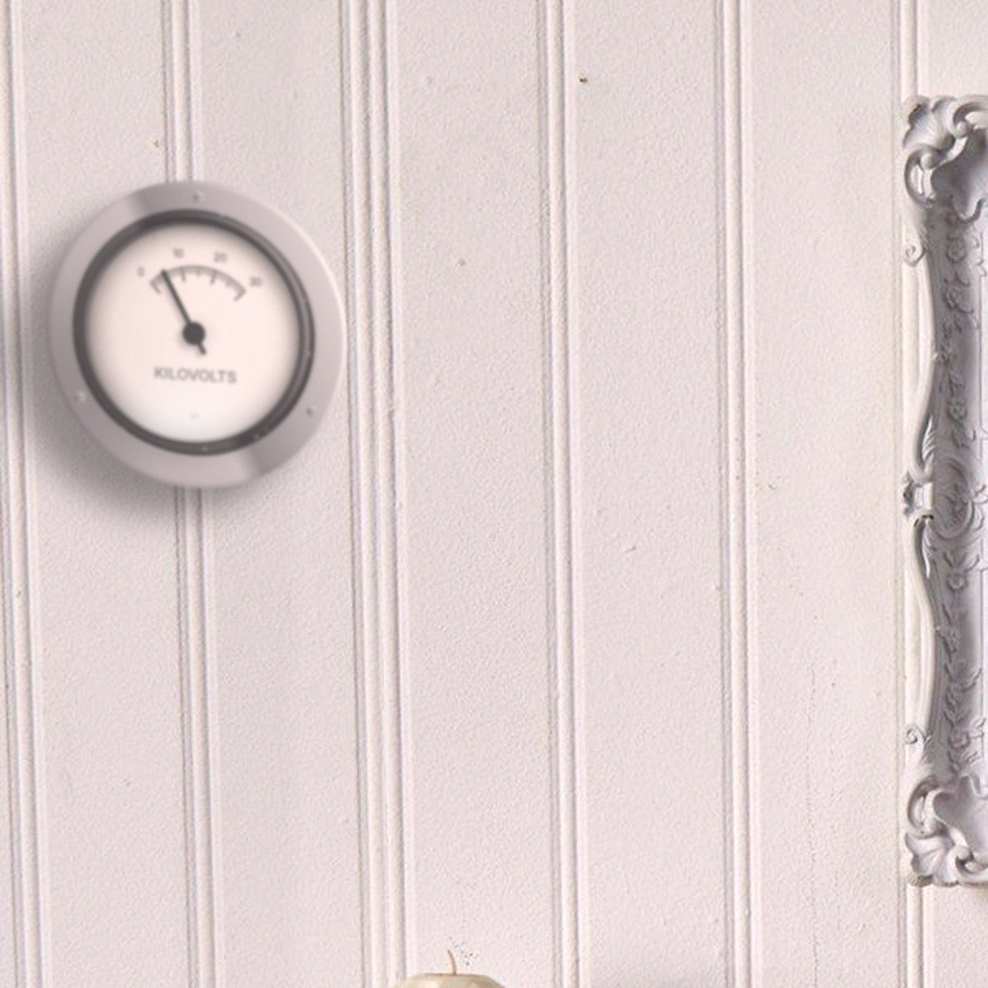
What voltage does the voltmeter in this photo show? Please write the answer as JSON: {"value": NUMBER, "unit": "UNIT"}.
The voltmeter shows {"value": 5, "unit": "kV"}
